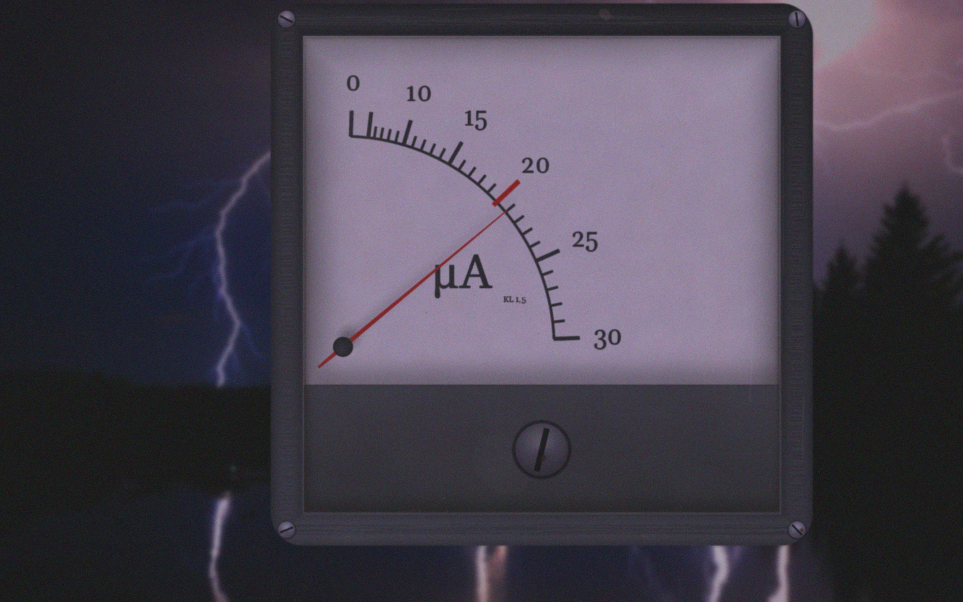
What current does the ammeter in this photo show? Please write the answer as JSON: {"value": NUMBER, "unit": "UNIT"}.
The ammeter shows {"value": 21, "unit": "µA"}
